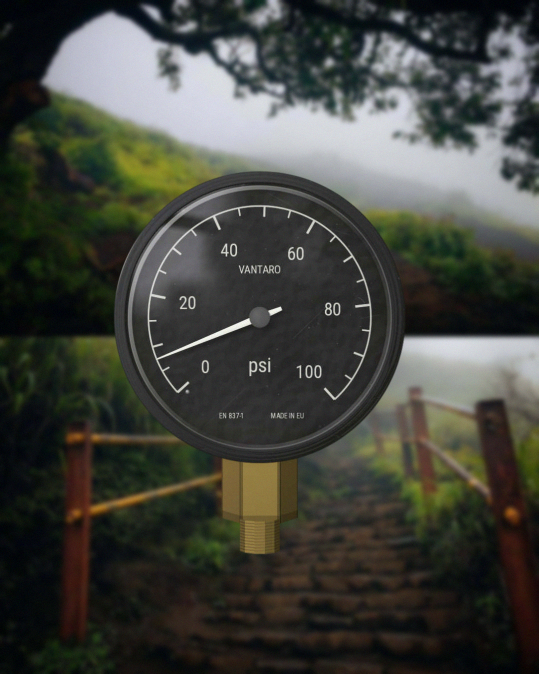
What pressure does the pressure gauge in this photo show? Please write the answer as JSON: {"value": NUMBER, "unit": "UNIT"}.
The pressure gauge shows {"value": 7.5, "unit": "psi"}
